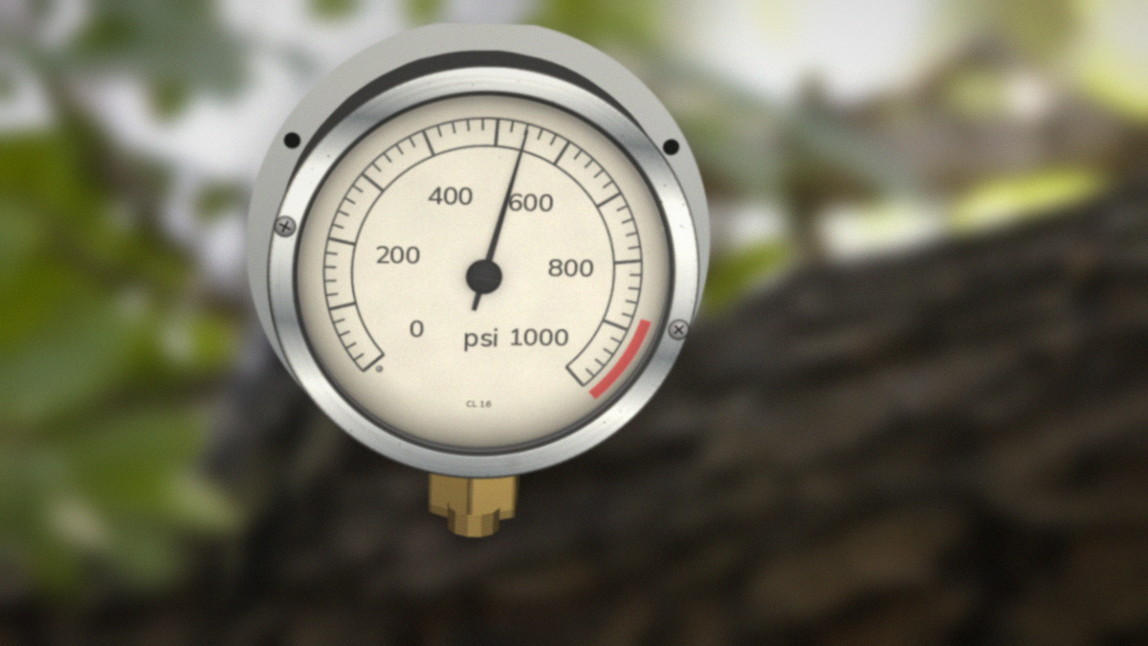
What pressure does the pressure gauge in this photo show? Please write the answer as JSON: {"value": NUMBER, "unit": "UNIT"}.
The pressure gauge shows {"value": 540, "unit": "psi"}
